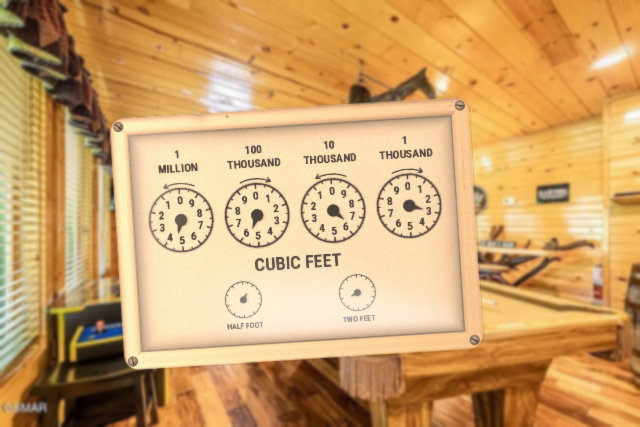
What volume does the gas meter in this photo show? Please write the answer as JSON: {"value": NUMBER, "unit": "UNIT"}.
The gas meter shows {"value": 456300, "unit": "ft³"}
